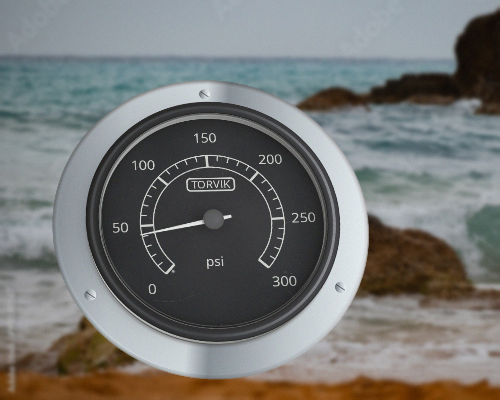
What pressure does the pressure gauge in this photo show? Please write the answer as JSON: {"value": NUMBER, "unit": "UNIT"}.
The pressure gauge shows {"value": 40, "unit": "psi"}
